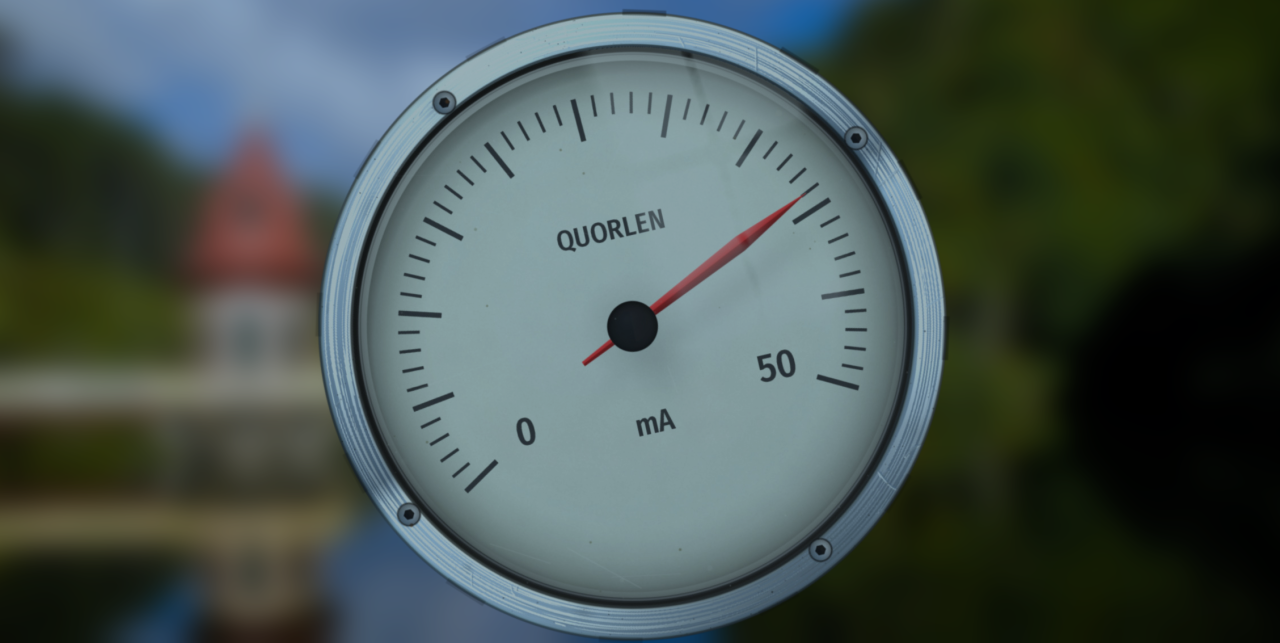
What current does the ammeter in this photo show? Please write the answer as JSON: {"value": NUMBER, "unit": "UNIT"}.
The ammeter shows {"value": 39, "unit": "mA"}
